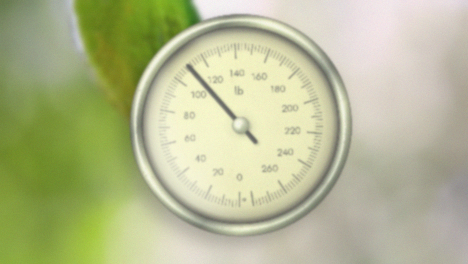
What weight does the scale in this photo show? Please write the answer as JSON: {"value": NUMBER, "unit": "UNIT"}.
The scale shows {"value": 110, "unit": "lb"}
